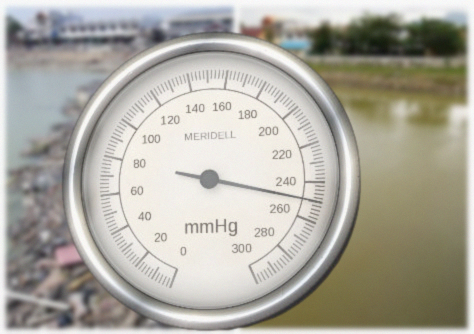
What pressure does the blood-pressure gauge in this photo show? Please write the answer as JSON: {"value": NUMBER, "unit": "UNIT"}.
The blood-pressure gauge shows {"value": 250, "unit": "mmHg"}
